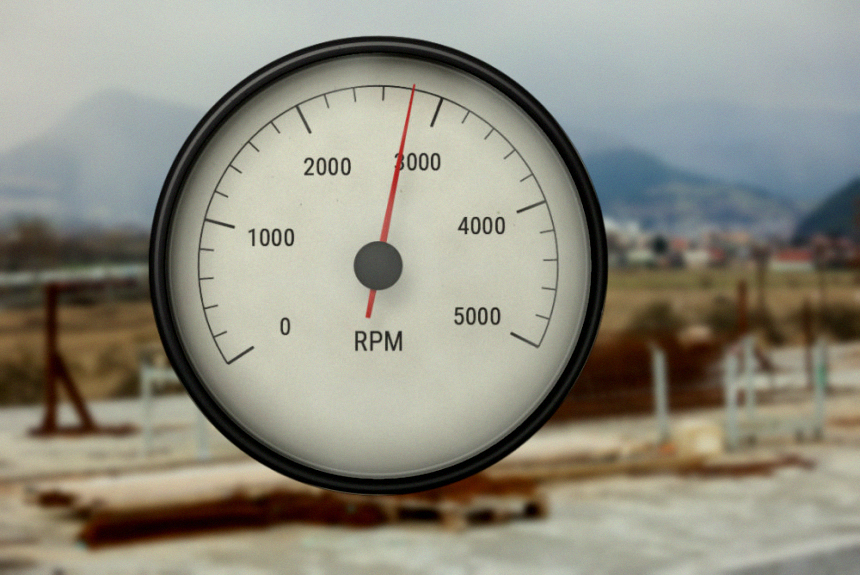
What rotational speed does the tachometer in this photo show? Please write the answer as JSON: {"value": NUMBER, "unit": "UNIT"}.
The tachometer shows {"value": 2800, "unit": "rpm"}
